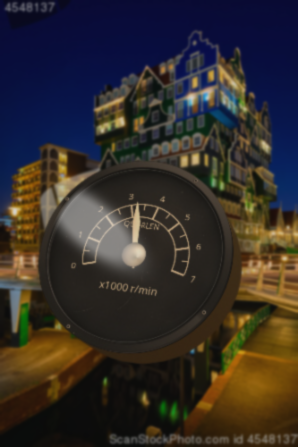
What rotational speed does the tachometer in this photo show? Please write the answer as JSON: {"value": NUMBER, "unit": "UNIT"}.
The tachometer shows {"value": 3250, "unit": "rpm"}
